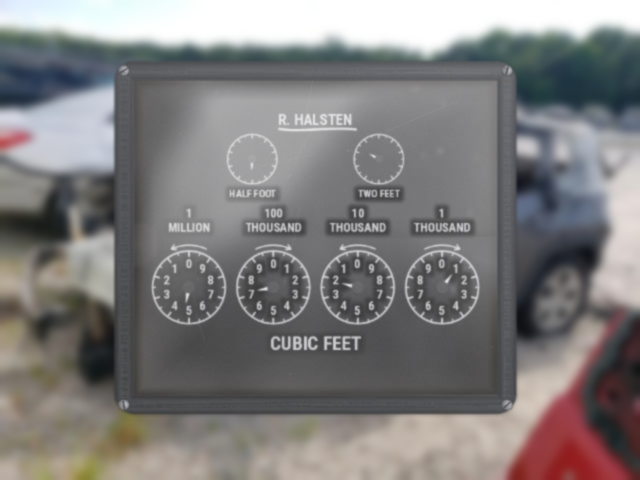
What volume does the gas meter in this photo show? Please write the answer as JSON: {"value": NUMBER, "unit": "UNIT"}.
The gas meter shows {"value": 472100, "unit": "ft³"}
